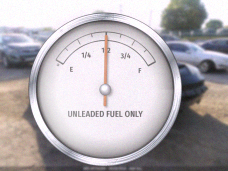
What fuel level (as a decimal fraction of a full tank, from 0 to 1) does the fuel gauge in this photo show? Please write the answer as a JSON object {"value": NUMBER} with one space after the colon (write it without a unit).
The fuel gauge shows {"value": 0.5}
